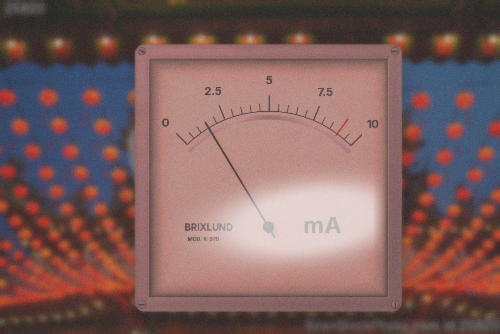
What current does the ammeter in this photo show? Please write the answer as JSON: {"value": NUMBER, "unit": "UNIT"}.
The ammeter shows {"value": 1.5, "unit": "mA"}
